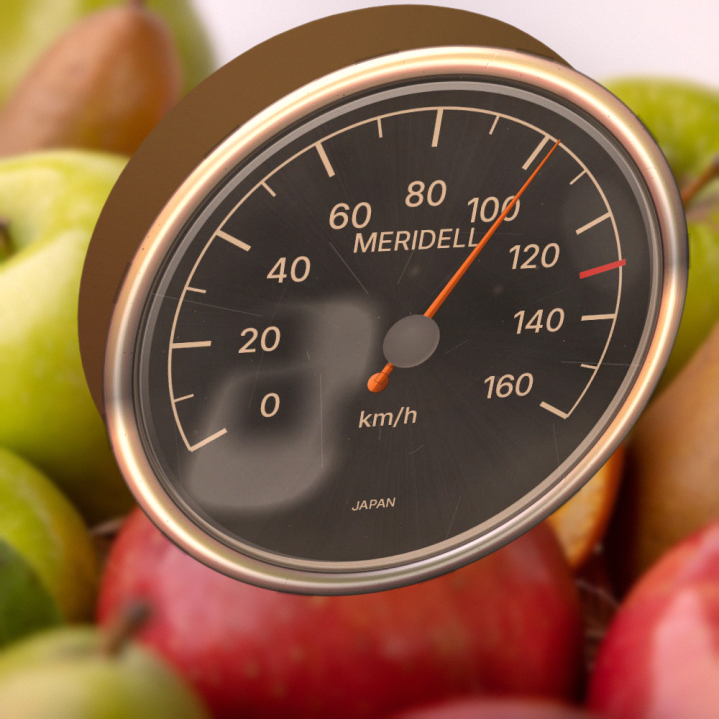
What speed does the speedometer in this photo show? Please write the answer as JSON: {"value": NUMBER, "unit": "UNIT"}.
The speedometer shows {"value": 100, "unit": "km/h"}
